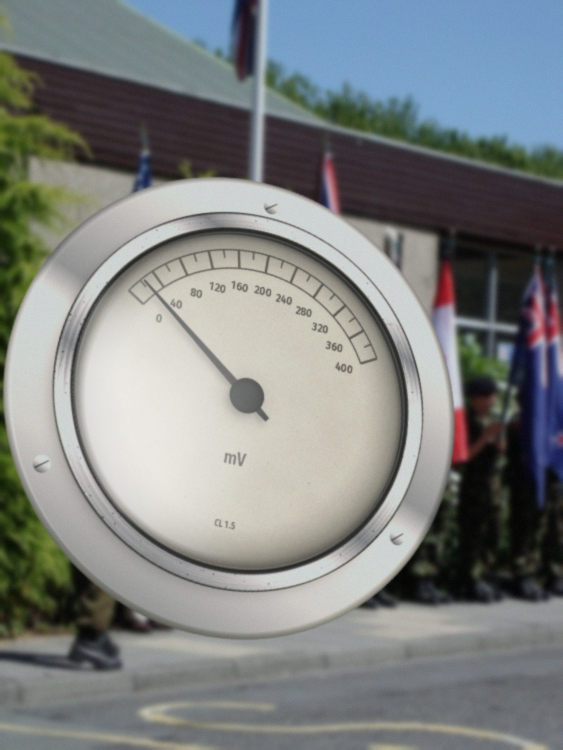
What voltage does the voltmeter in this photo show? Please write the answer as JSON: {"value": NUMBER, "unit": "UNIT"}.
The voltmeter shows {"value": 20, "unit": "mV"}
